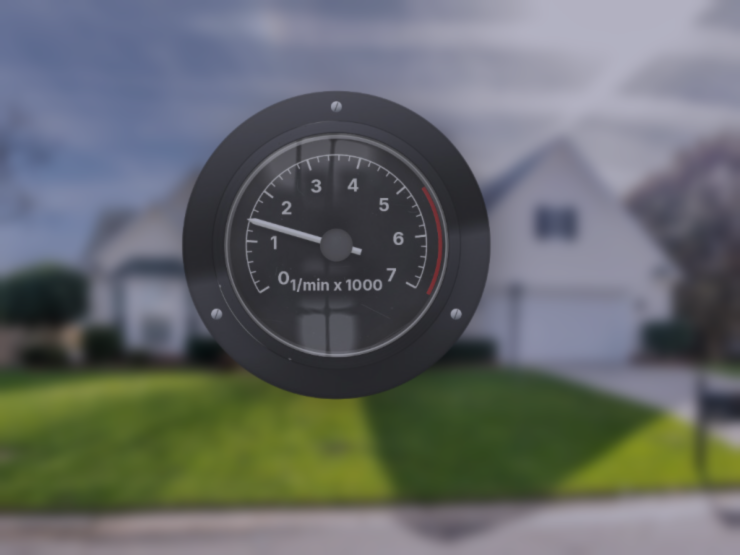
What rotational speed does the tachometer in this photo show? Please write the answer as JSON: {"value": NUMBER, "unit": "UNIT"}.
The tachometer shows {"value": 1400, "unit": "rpm"}
